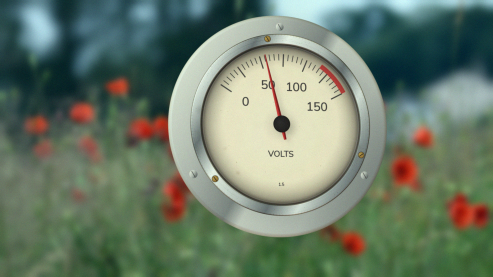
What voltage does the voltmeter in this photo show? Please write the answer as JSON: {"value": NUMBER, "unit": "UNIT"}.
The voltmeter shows {"value": 55, "unit": "V"}
